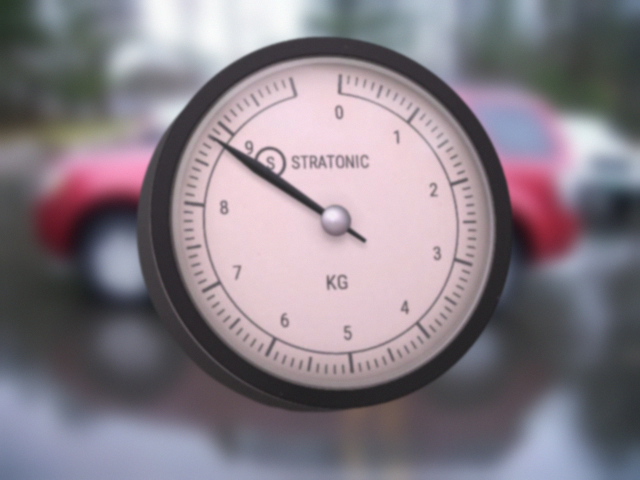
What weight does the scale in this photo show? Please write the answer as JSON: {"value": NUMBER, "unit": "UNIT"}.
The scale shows {"value": 8.8, "unit": "kg"}
